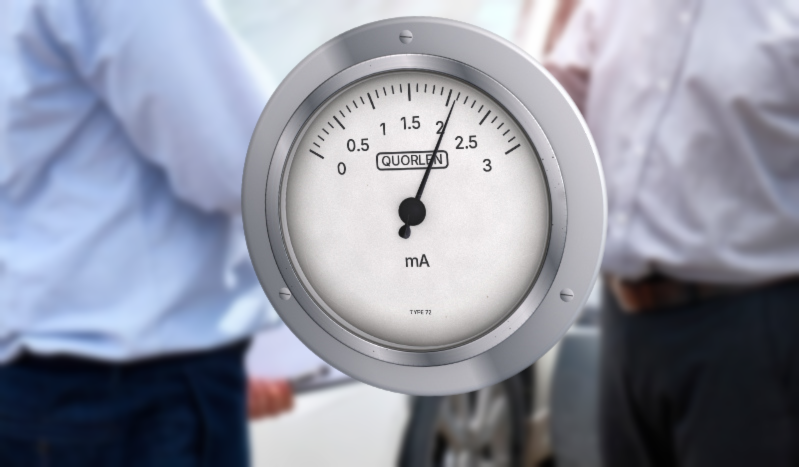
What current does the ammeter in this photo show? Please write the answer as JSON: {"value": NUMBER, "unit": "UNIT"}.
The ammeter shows {"value": 2.1, "unit": "mA"}
